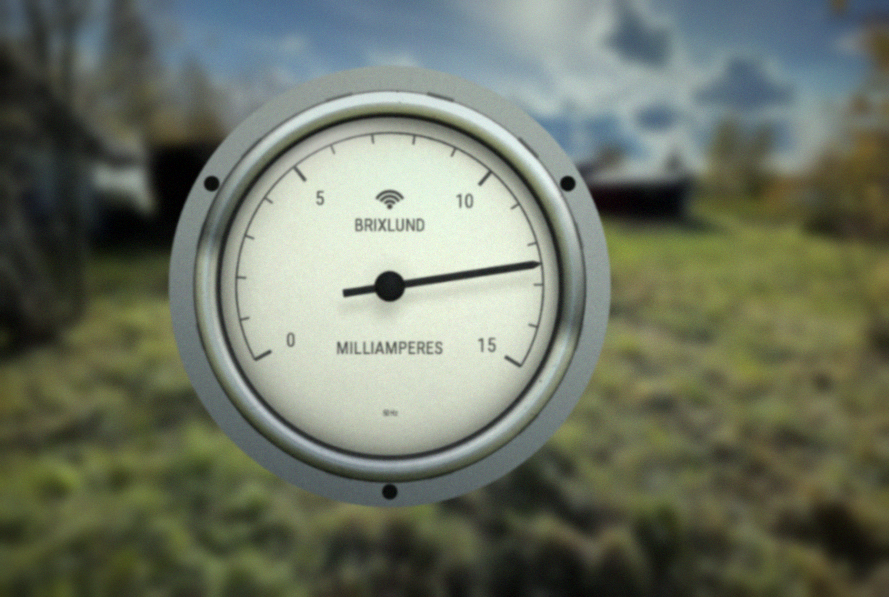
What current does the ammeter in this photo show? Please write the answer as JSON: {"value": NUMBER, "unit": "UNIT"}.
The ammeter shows {"value": 12.5, "unit": "mA"}
